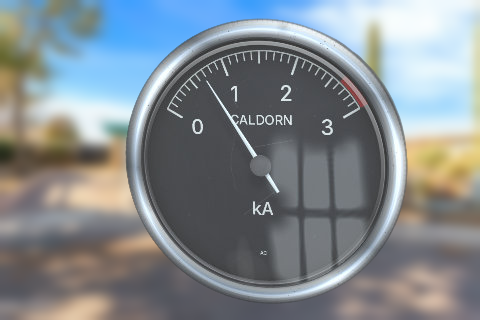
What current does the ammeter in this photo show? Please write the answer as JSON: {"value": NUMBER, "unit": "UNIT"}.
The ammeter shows {"value": 0.7, "unit": "kA"}
